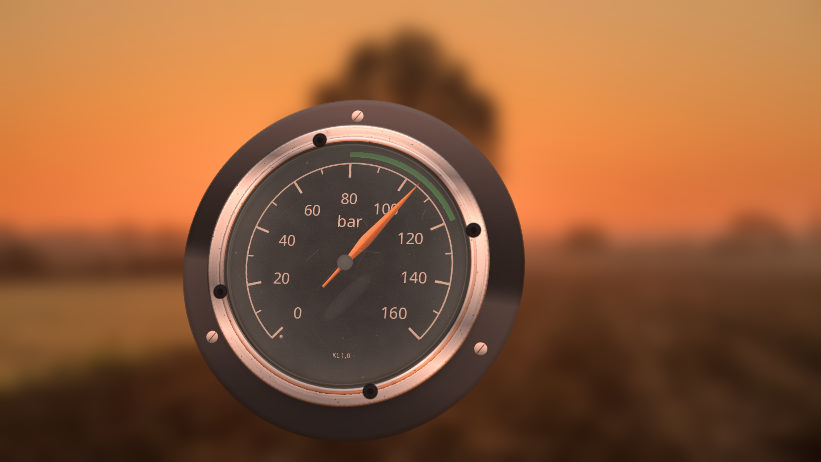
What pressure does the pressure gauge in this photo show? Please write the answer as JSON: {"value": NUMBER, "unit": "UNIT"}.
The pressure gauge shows {"value": 105, "unit": "bar"}
